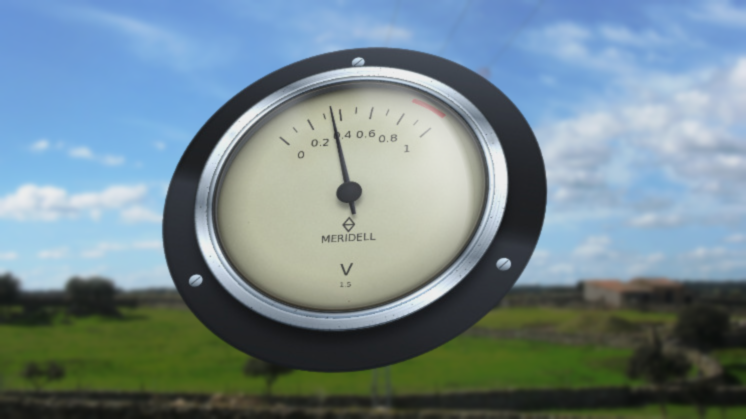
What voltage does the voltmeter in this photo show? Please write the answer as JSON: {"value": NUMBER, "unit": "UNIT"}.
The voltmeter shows {"value": 0.35, "unit": "V"}
